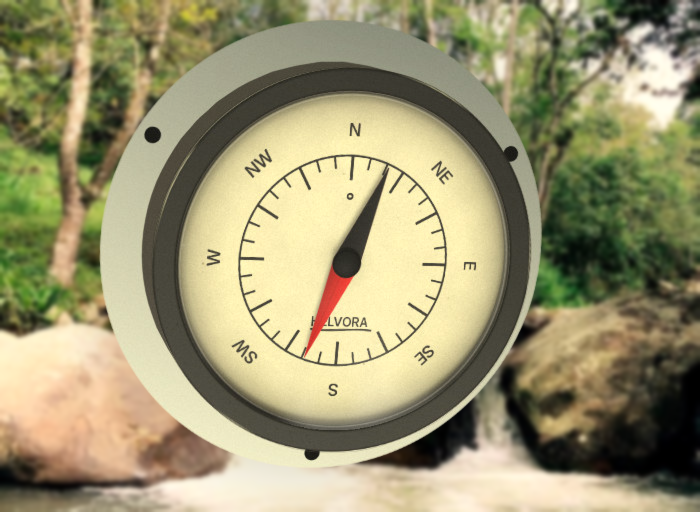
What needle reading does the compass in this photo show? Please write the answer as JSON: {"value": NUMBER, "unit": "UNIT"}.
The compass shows {"value": 200, "unit": "°"}
